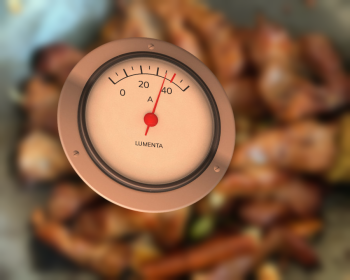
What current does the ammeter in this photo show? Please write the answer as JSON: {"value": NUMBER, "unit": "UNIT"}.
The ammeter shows {"value": 35, "unit": "A"}
